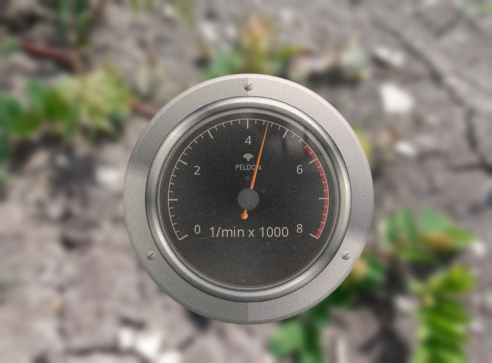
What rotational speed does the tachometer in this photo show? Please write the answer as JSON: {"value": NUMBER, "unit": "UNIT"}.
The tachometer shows {"value": 4500, "unit": "rpm"}
